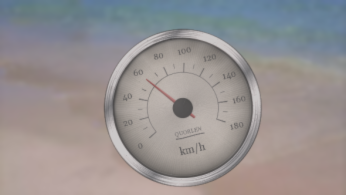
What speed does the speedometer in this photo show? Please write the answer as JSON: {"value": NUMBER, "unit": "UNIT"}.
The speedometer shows {"value": 60, "unit": "km/h"}
